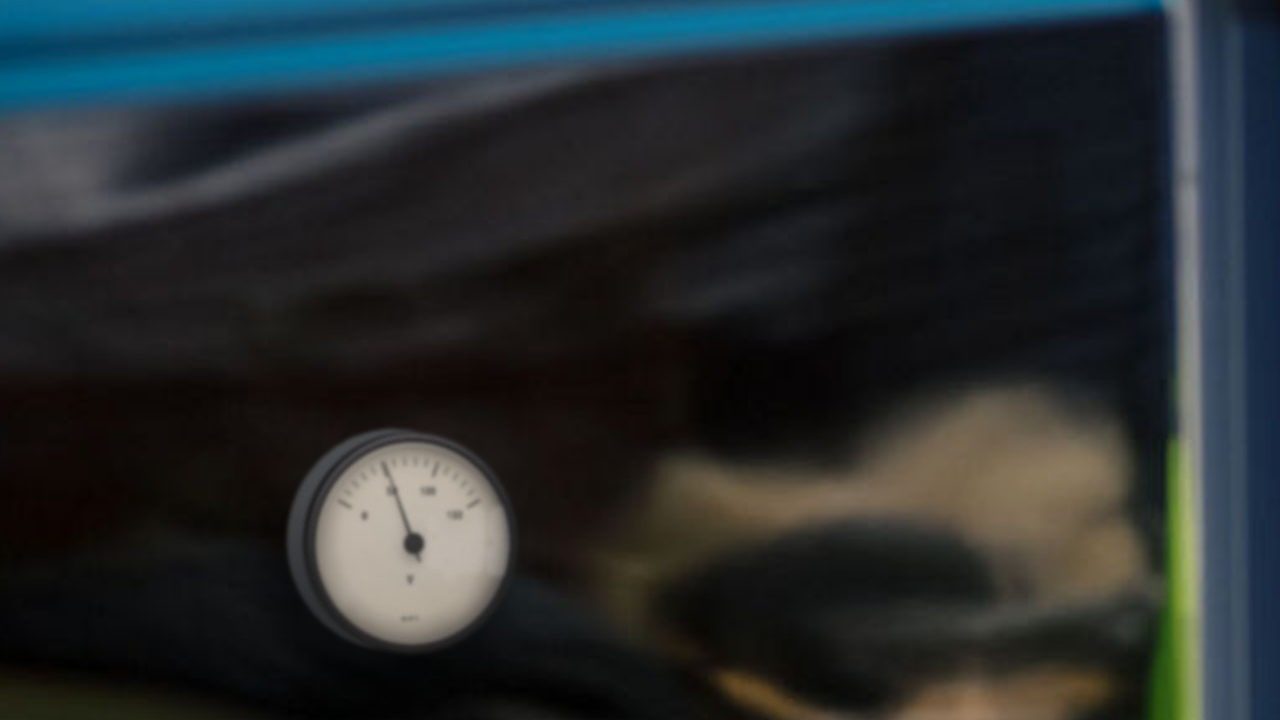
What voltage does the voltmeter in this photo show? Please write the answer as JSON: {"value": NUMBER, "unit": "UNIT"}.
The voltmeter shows {"value": 50, "unit": "V"}
